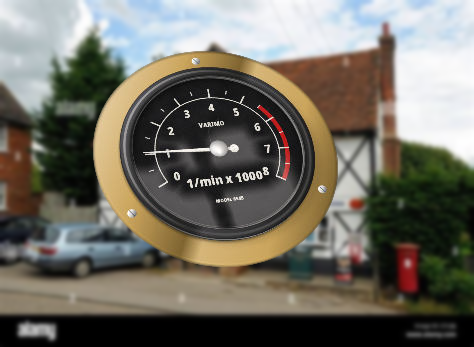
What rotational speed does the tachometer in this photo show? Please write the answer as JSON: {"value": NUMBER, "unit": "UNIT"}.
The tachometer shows {"value": 1000, "unit": "rpm"}
